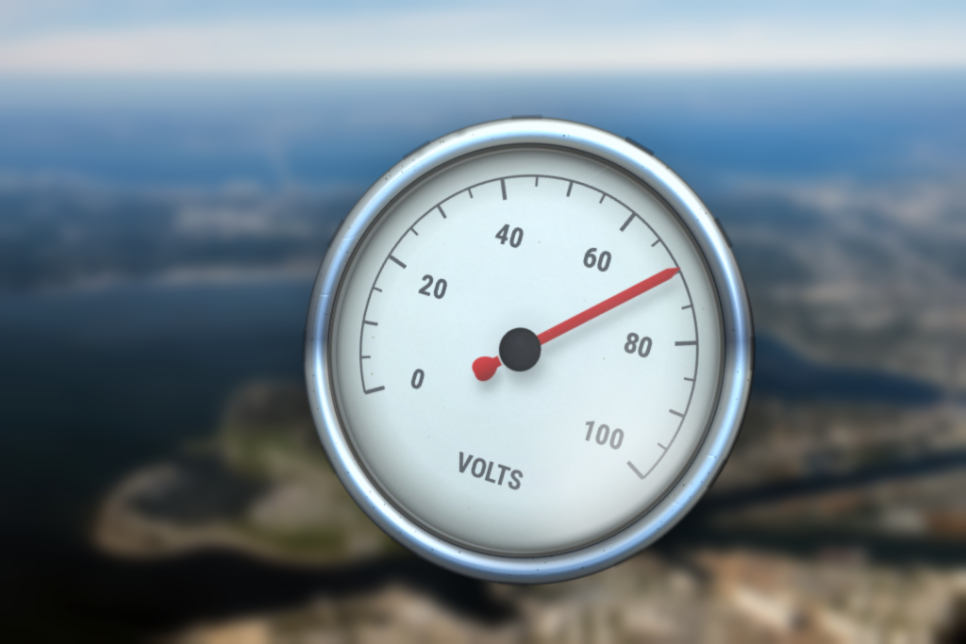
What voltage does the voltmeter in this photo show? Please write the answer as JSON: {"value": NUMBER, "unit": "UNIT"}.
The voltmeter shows {"value": 70, "unit": "V"}
